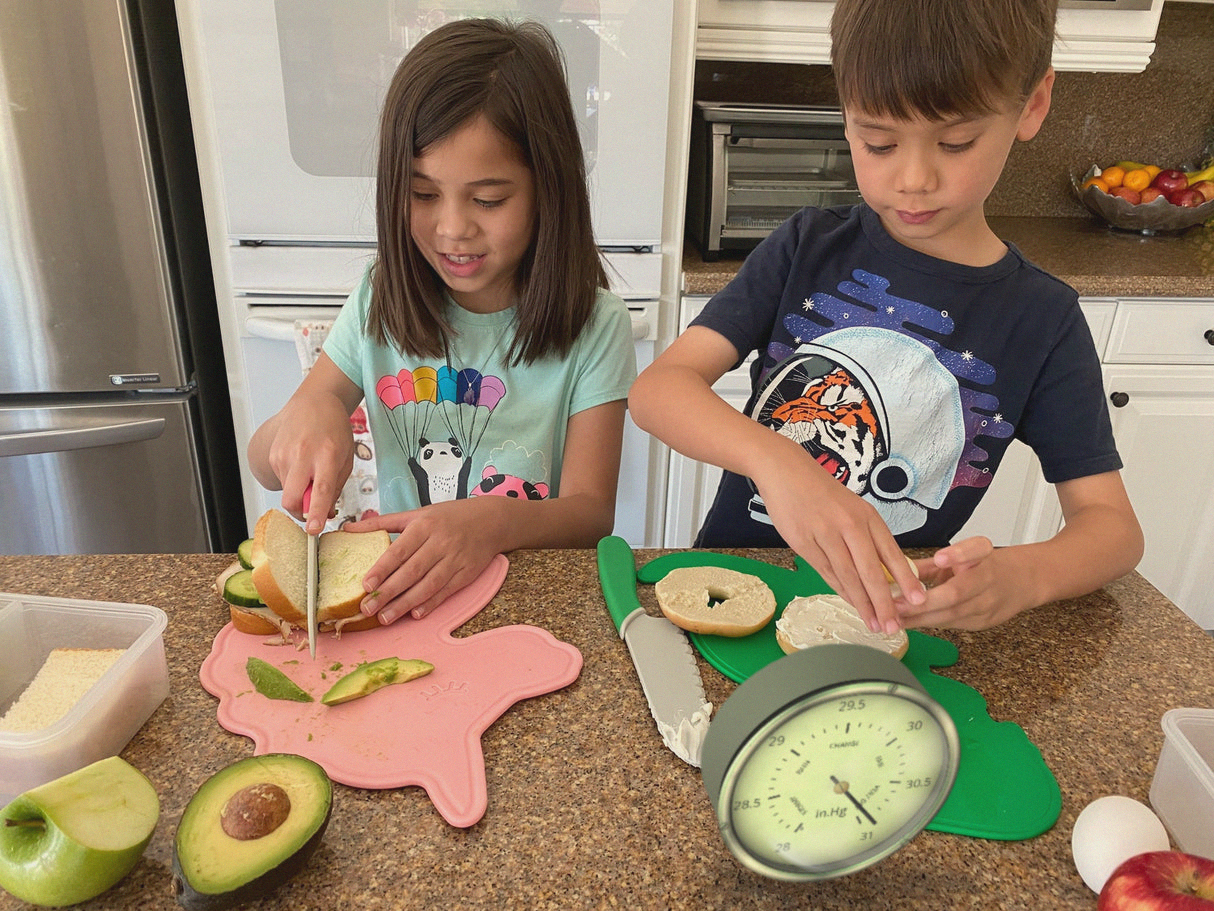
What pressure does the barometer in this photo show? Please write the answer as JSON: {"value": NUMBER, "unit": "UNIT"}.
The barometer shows {"value": 30.9, "unit": "inHg"}
